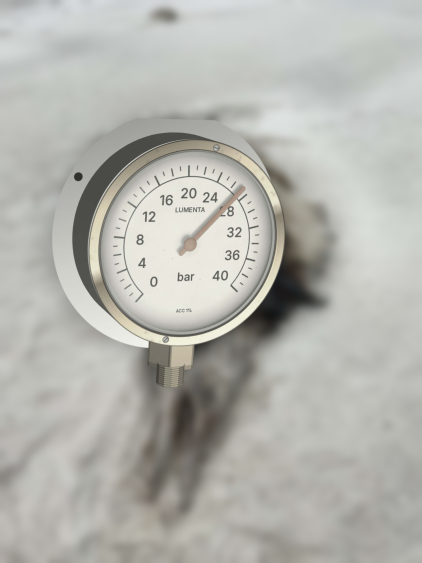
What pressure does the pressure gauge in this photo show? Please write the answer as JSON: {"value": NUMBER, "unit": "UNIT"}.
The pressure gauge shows {"value": 27, "unit": "bar"}
